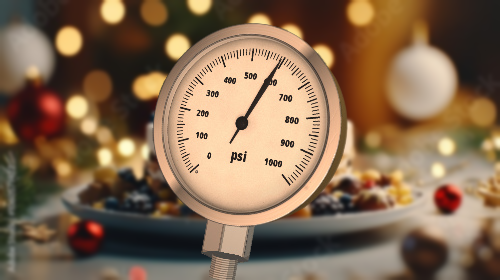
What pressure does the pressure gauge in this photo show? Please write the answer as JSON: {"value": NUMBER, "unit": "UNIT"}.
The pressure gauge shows {"value": 600, "unit": "psi"}
